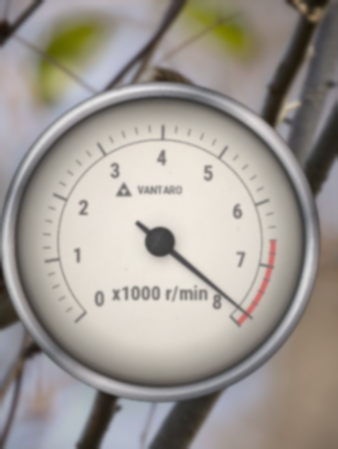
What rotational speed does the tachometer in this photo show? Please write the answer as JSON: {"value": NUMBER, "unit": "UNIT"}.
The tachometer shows {"value": 7800, "unit": "rpm"}
